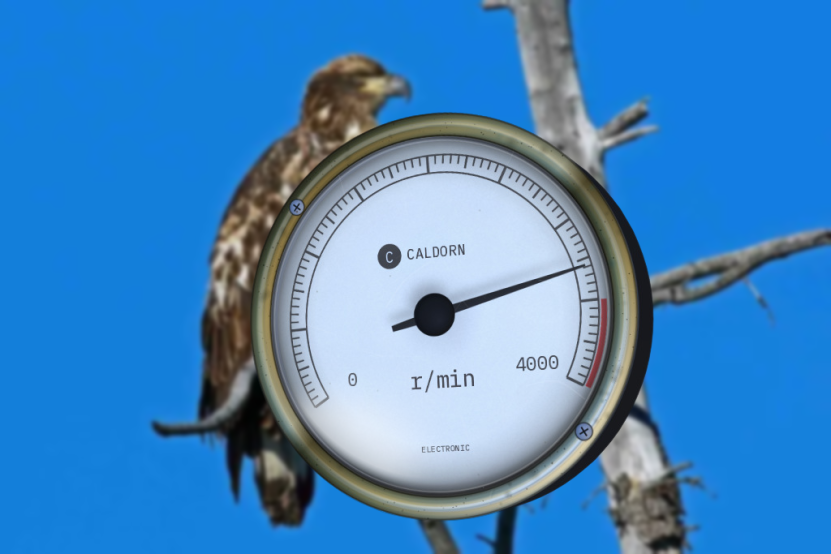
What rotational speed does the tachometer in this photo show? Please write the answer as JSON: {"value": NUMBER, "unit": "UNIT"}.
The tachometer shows {"value": 3300, "unit": "rpm"}
